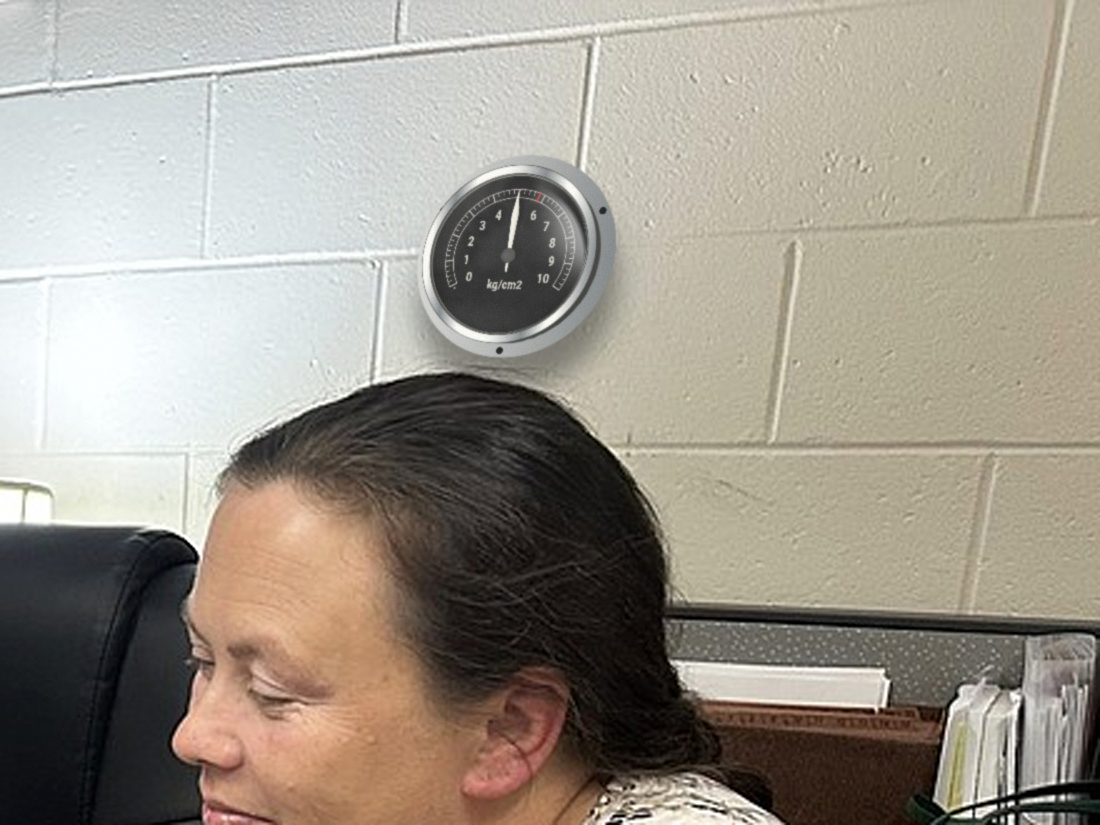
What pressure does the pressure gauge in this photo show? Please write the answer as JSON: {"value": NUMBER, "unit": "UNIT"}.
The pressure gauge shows {"value": 5, "unit": "kg/cm²"}
